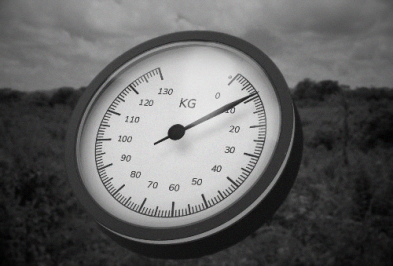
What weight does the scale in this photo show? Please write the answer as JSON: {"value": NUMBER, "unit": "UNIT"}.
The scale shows {"value": 10, "unit": "kg"}
